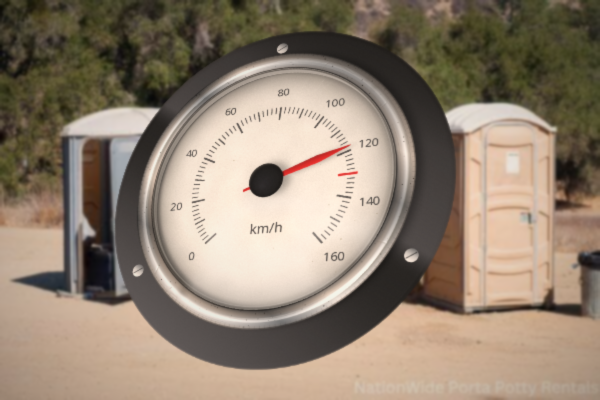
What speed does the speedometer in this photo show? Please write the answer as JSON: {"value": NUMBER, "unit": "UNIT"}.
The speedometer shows {"value": 120, "unit": "km/h"}
